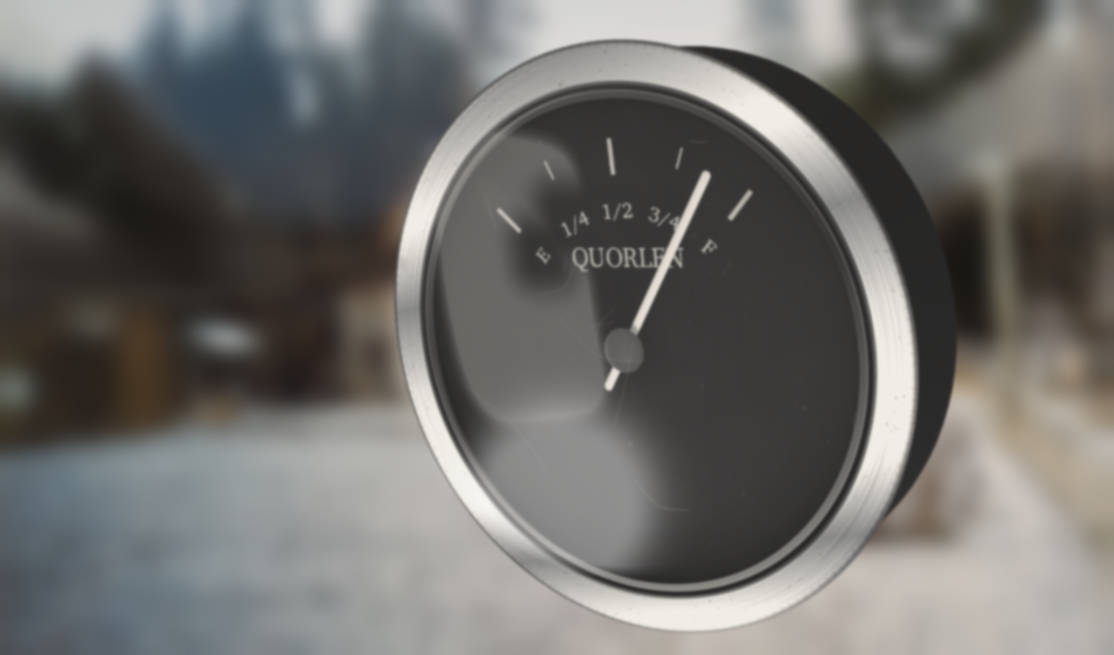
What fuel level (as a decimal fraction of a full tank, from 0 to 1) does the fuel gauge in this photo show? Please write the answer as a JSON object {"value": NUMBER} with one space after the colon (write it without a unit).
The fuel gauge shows {"value": 0.875}
